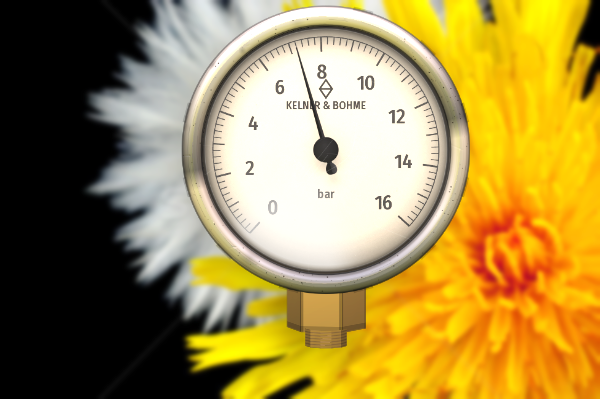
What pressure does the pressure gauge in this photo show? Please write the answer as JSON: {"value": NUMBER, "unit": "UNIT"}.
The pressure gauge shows {"value": 7.2, "unit": "bar"}
